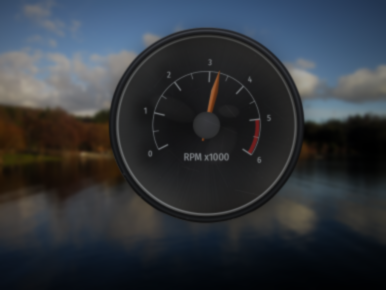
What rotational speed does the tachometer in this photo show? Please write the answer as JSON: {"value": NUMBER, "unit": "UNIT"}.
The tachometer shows {"value": 3250, "unit": "rpm"}
